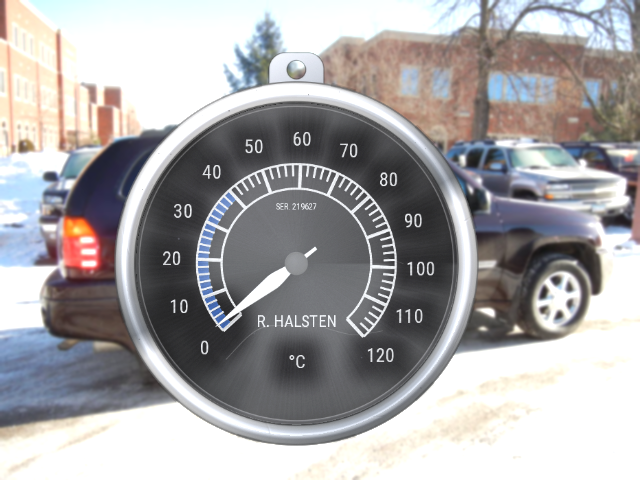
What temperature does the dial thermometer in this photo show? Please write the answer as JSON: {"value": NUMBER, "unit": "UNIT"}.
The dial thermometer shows {"value": 2, "unit": "°C"}
